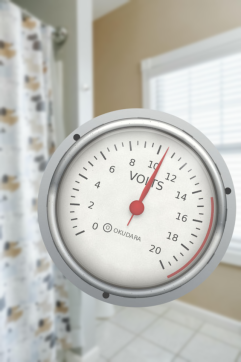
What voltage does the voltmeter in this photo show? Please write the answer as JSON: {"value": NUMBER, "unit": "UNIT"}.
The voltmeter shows {"value": 10.5, "unit": "V"}
